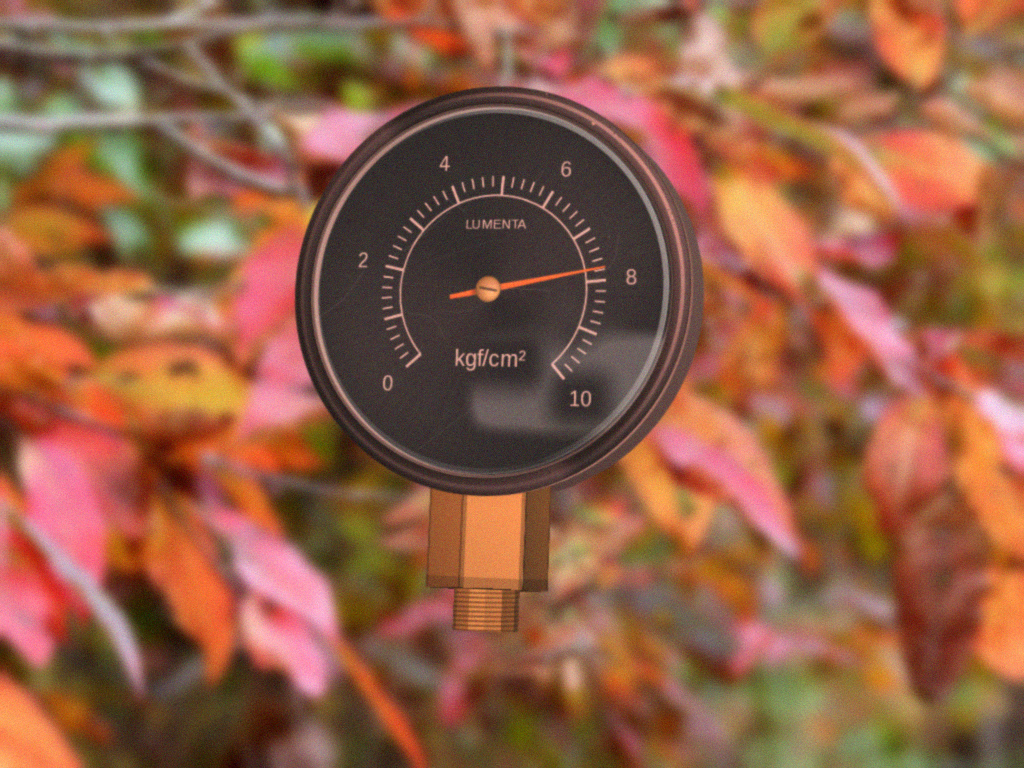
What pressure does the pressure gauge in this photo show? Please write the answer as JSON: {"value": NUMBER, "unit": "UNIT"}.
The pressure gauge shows {"value": 7.8, "unit": "kg/cm²"}
